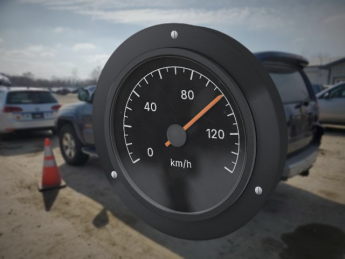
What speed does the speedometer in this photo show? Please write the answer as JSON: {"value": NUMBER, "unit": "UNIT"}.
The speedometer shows {"value": 100, "unit": "km/h"}
